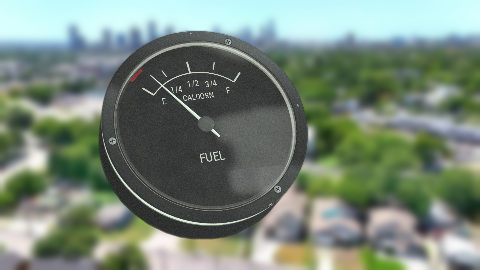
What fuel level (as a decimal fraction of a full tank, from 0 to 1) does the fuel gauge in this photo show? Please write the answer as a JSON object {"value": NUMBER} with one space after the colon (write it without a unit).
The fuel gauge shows {"value": 0.125}
